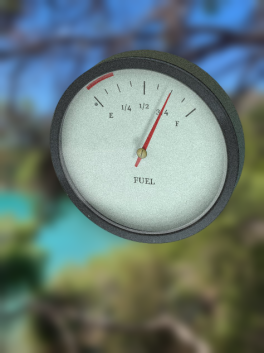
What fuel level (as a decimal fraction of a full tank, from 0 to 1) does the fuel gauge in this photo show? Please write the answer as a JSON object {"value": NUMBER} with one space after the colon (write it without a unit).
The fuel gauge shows {"value": 0.75}
